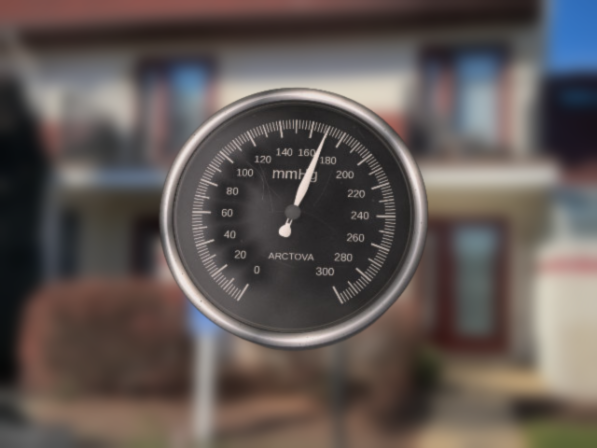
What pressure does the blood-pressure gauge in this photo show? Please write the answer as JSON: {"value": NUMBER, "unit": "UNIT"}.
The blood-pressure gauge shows {"value": 170, "unit": "mmHg"}
